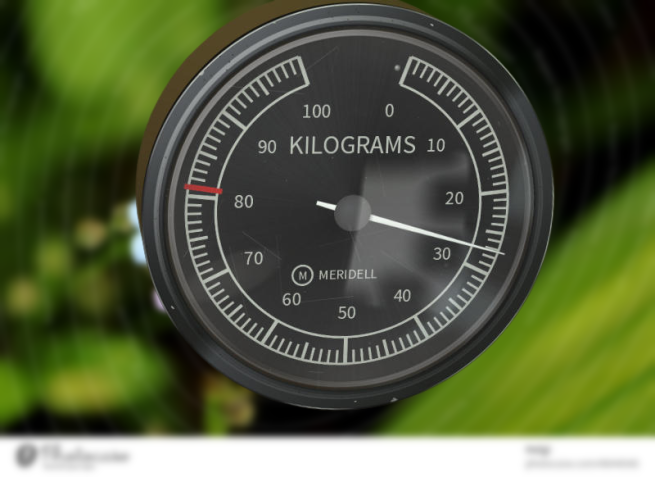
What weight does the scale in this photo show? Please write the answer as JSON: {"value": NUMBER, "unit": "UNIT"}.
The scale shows {"value": 27, "unit": "kg"}
